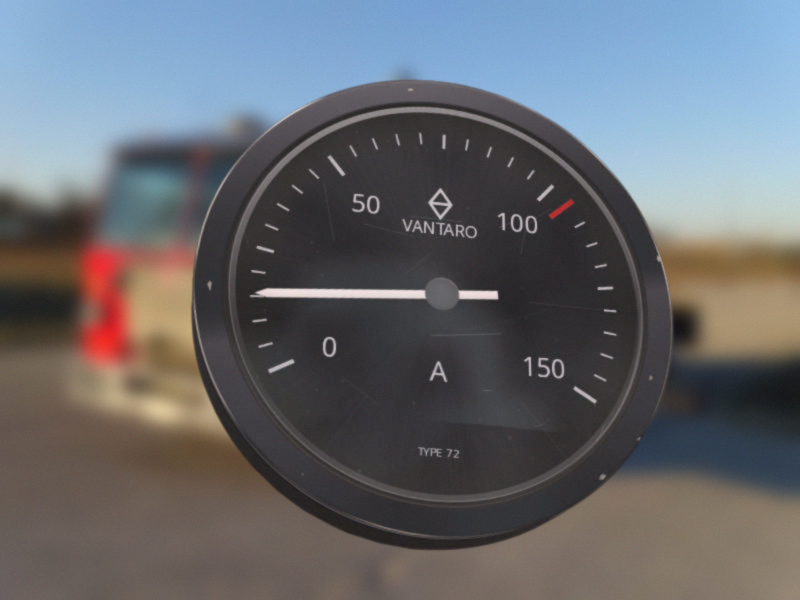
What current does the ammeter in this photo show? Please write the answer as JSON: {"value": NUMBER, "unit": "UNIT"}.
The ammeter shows {"value": 15, "unit": "A"}
